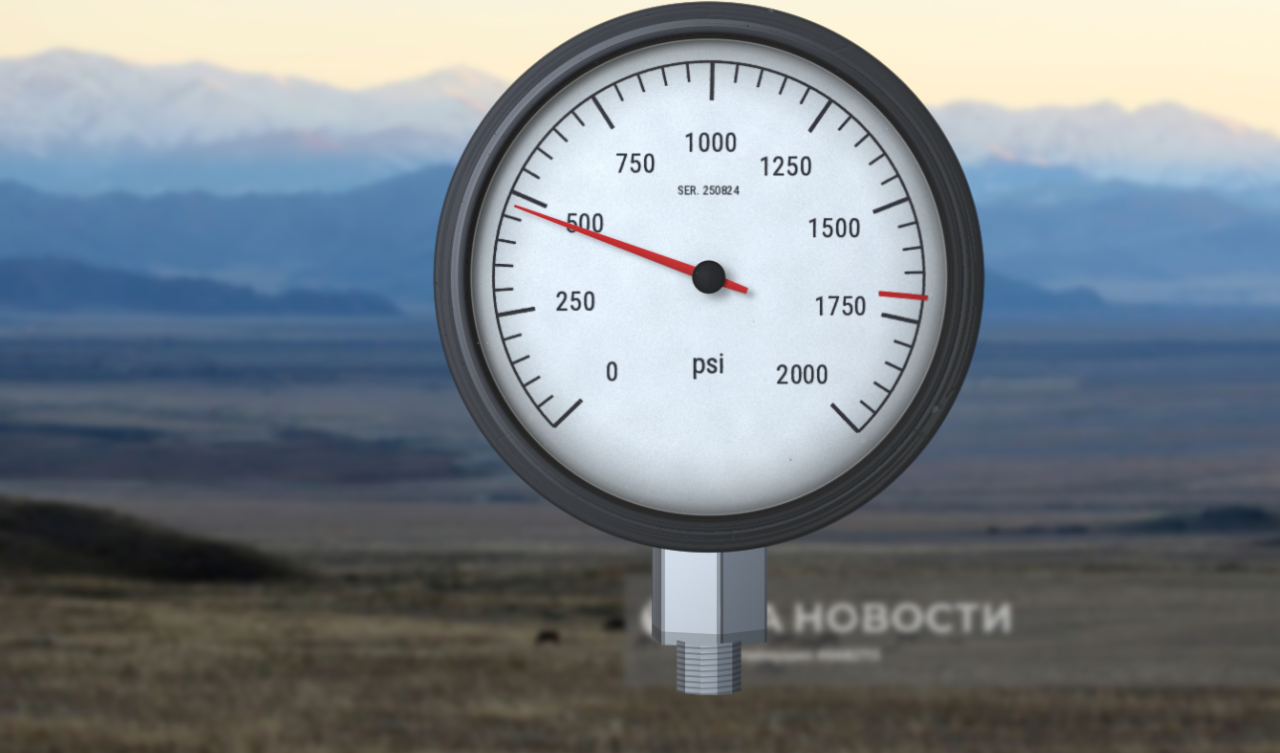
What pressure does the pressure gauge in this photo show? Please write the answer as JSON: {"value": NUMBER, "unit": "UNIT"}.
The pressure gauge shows {"value": 475, "unit": "psi"}
